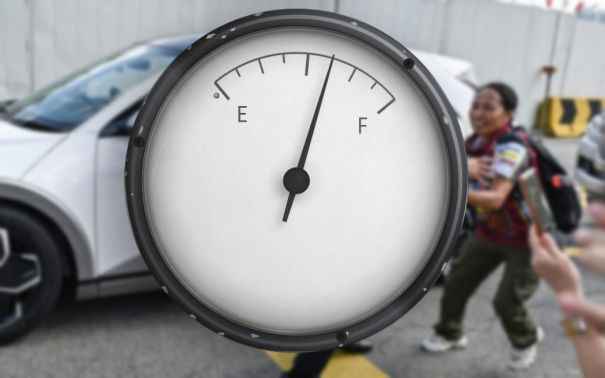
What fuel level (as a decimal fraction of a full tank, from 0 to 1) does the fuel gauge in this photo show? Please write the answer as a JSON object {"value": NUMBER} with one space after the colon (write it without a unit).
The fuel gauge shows {"value": 0.625}
